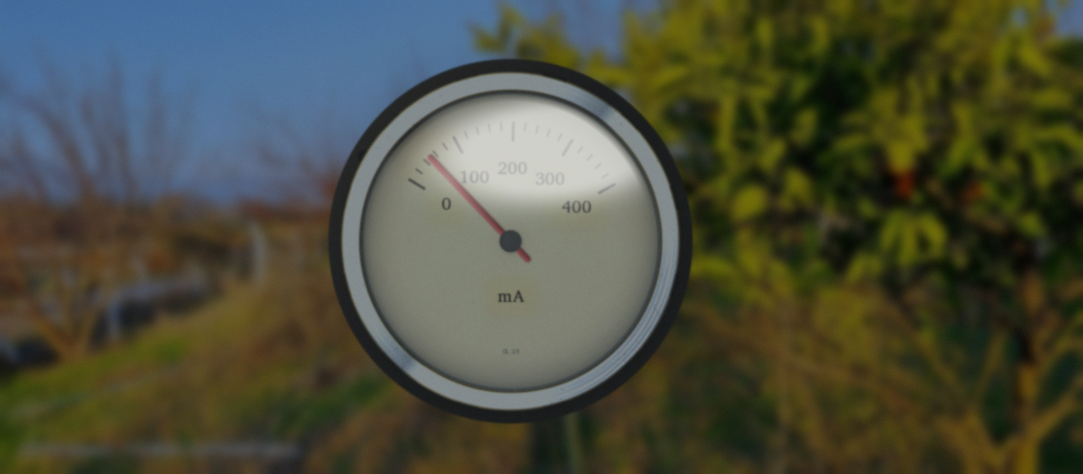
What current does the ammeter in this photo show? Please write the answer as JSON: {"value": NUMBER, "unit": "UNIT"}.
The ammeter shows {"value": 50, "unit": "mA"}
